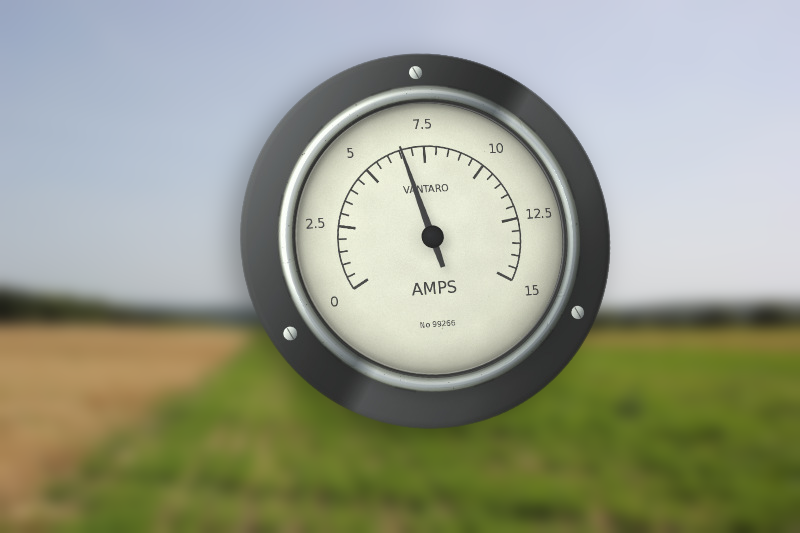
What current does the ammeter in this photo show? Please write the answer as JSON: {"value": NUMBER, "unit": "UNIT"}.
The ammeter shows {"value": 6.5, "unit": "A"}
